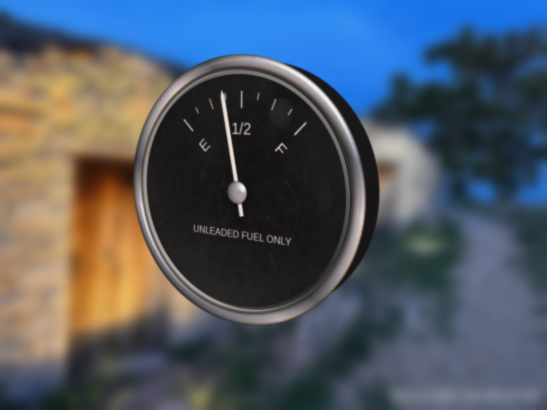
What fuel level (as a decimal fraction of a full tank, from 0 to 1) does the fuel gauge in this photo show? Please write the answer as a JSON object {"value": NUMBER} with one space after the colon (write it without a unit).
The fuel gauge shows {"value": 0.375}
